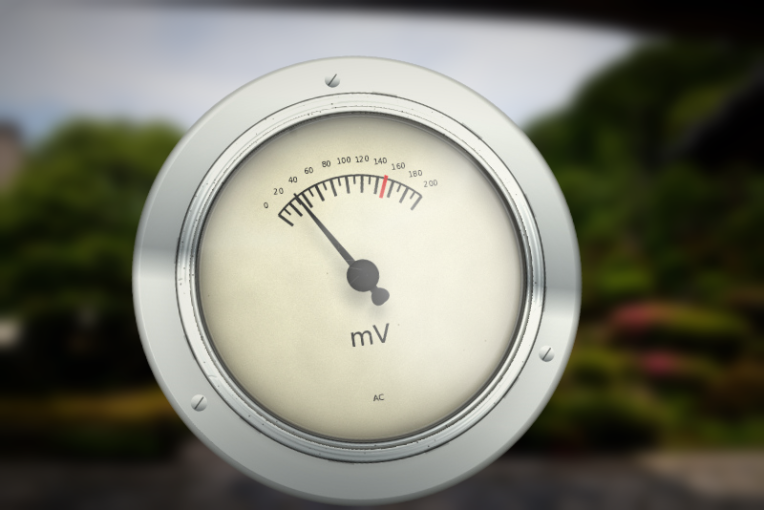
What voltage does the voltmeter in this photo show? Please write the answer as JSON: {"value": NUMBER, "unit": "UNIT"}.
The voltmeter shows {"value": 30, "unit": "mV"}
